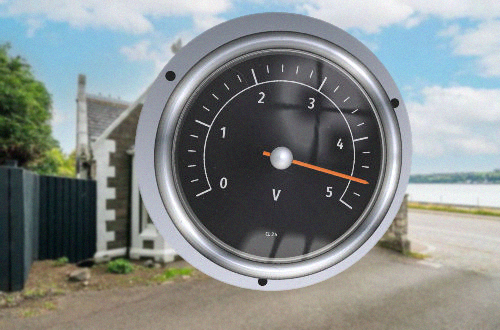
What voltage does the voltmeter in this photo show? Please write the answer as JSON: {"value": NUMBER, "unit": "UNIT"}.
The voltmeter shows {"value": 4.6, "unit": "V"}
